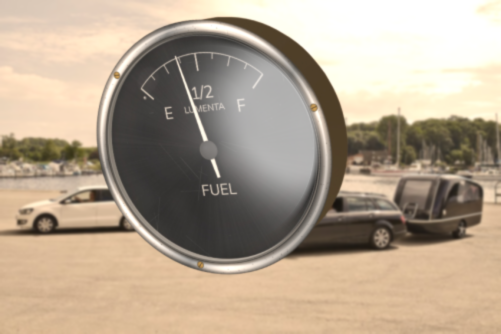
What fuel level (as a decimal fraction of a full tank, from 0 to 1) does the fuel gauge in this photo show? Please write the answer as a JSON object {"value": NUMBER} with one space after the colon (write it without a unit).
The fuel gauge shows {"value": 0.375}
